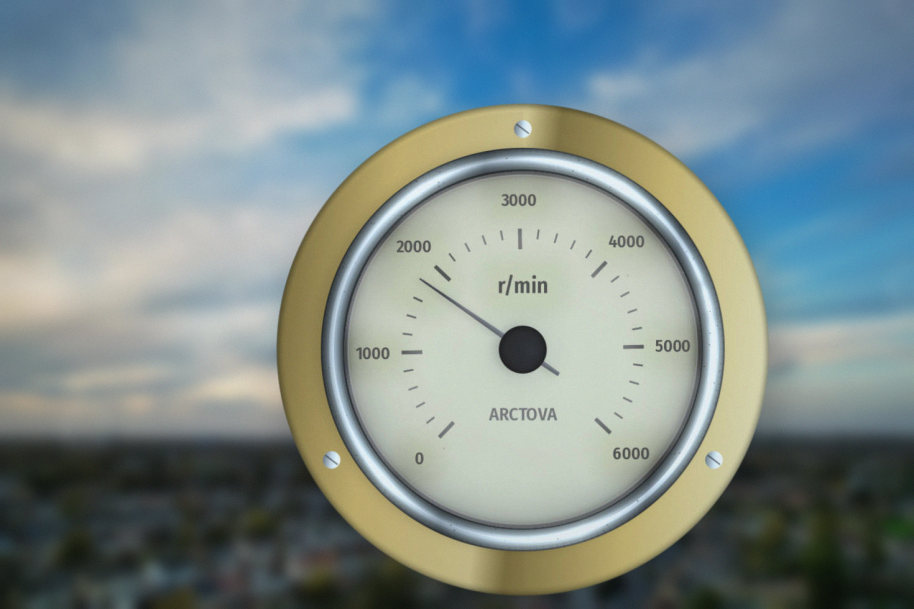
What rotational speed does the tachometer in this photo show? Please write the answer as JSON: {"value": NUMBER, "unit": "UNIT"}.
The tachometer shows {"value": 1800, "unit": "rpm"}
